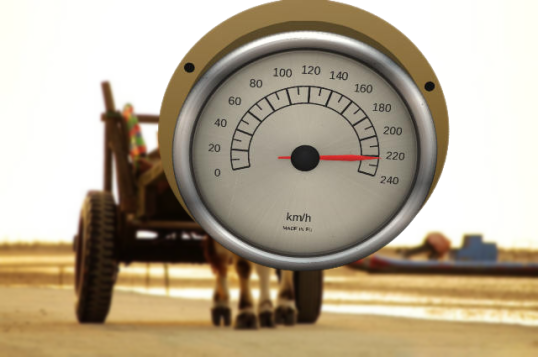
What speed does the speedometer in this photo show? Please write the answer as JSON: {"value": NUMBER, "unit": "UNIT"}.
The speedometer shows {"value": 220, "unit": "km/h"}
